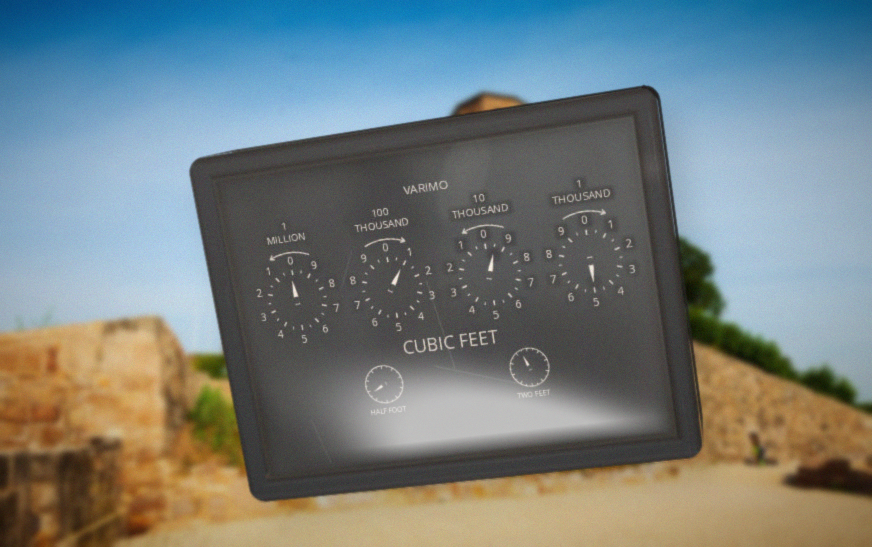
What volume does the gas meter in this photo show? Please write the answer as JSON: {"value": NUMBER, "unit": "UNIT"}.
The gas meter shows {"value": 9500, "unit": "ft³"}
